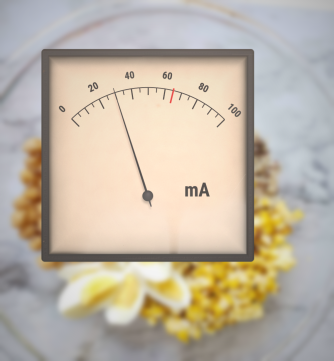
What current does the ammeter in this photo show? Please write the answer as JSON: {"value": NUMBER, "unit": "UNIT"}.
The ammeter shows {"value": 30, "unit": "mA"}
